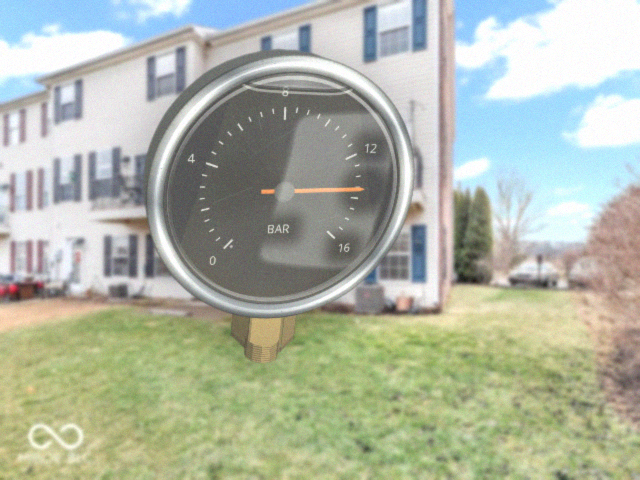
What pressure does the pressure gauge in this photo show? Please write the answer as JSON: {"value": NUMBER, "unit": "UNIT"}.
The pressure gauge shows {"value": 13.5, "unit": "bar"}
